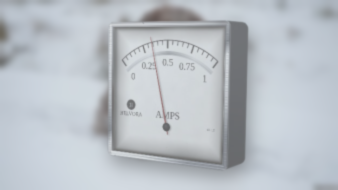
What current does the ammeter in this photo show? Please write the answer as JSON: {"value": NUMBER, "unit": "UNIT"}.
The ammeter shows {"value": 0.35, "unit": "A"}
